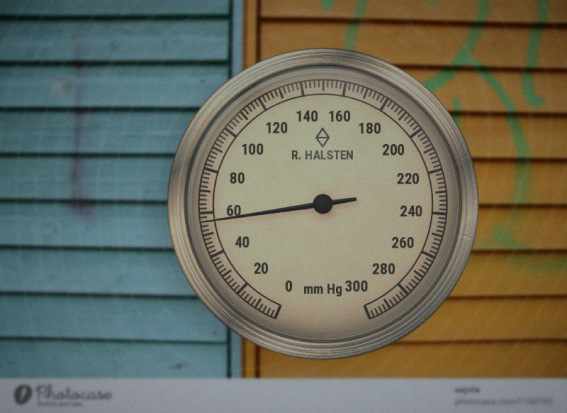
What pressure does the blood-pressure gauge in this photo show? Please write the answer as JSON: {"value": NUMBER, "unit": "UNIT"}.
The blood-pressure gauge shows {"value": 56, "unit": "mmHg"}
